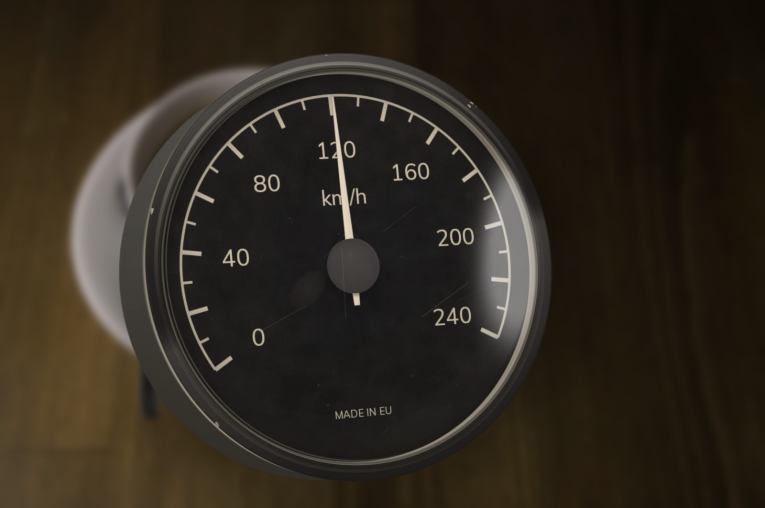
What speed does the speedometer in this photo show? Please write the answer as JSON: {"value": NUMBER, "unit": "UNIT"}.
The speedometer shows {"value": 120, "unit": "km/h"}
